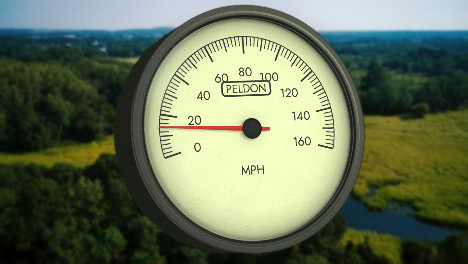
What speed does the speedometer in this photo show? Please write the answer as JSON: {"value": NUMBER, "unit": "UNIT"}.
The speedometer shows {"value": 14, "unit": "mph"}
